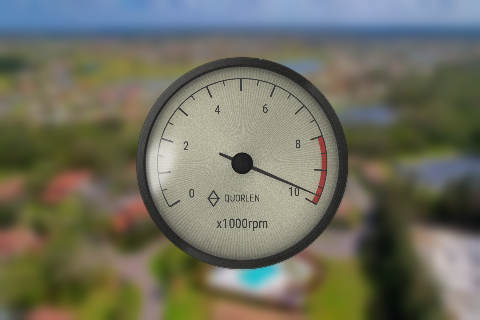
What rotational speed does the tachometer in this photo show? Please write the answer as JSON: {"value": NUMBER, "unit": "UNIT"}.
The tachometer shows {"value": 9750, "unit": "rpm"}
